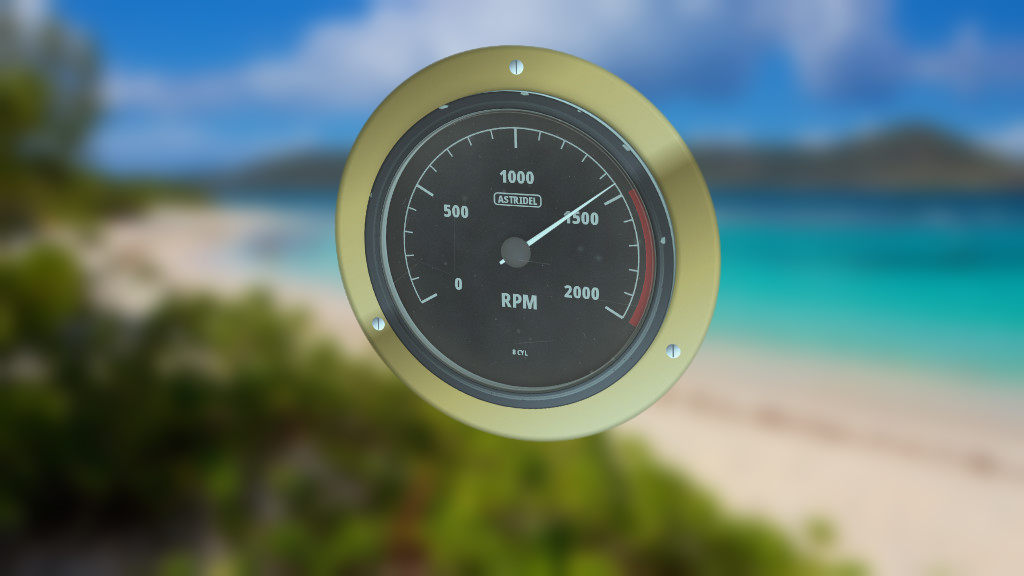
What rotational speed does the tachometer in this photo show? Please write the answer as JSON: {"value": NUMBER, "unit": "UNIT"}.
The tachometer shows {"value": 1450, "unit": "rpm"}
